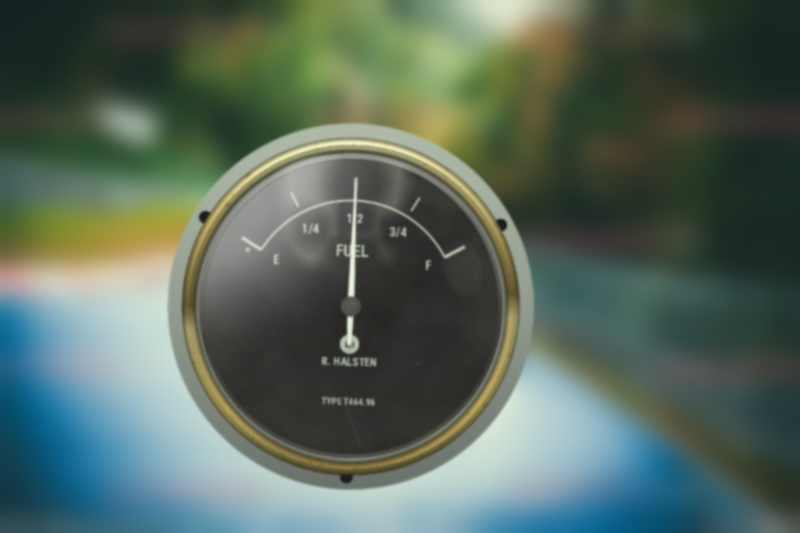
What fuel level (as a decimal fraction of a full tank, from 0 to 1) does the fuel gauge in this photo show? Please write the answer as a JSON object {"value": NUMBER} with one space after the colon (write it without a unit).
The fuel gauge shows {"value": 0.5}
